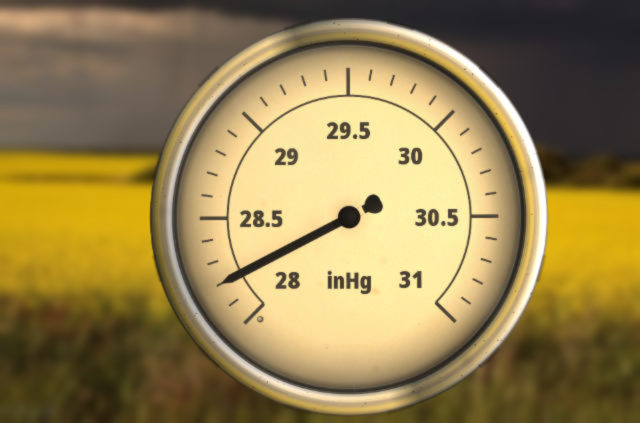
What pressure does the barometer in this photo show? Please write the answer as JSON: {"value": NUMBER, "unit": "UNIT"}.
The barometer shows {"value": 28.2, "unit": "inHg"}
